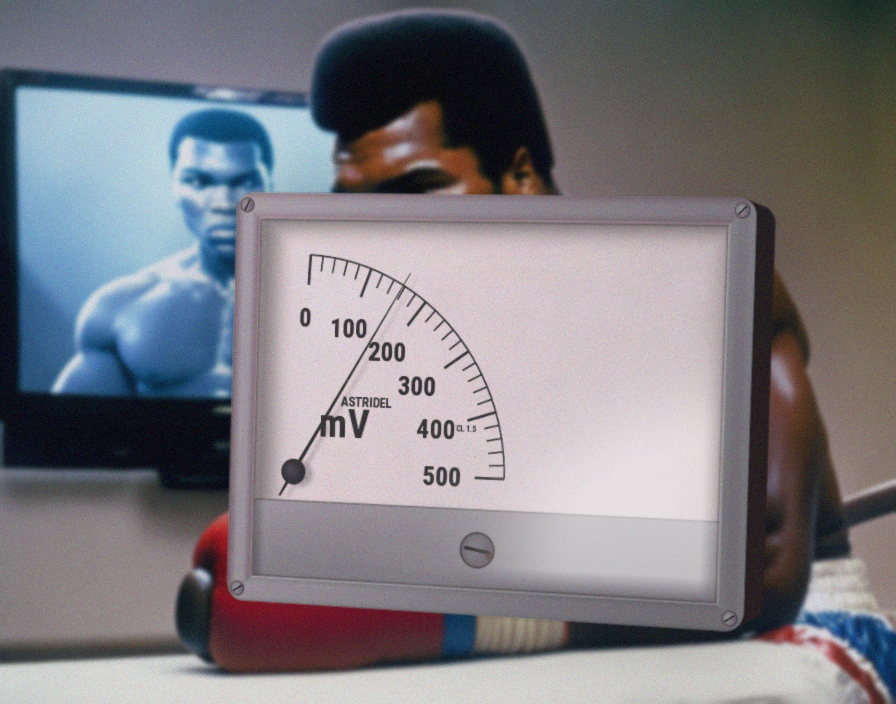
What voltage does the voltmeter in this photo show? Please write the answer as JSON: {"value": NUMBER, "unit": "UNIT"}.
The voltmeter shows {"value": 160, "unit": "mV"}
